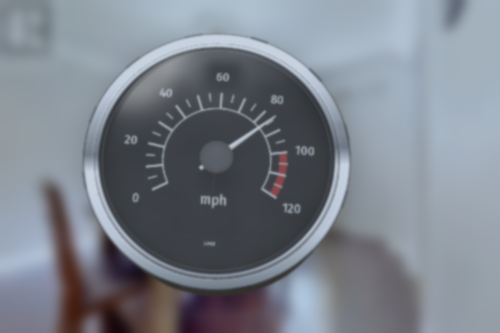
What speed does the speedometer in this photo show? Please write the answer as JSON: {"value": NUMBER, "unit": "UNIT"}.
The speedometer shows {"value": 85, "unit": "mph"}
